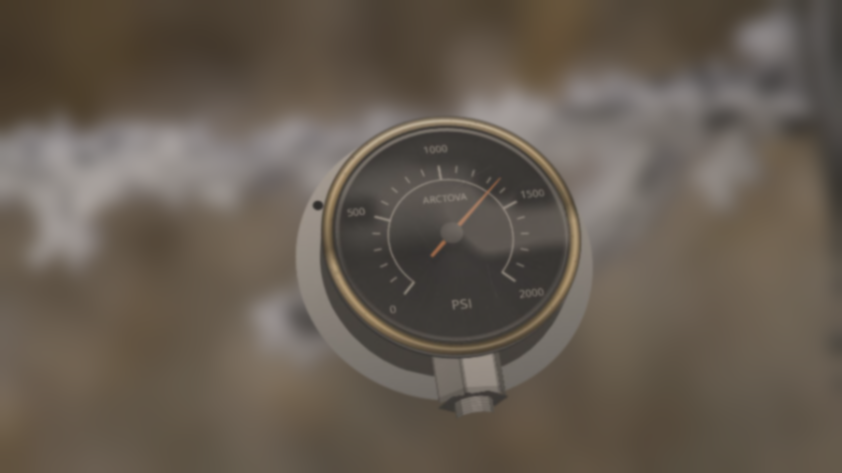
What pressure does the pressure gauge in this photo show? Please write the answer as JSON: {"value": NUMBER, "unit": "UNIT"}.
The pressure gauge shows {"value": 1350, "unit": "psi"}
